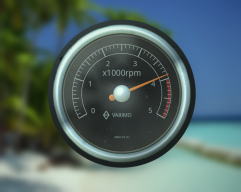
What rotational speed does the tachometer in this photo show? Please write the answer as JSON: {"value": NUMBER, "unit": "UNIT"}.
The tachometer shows {"value": 3900, "unit": "rpm"}
